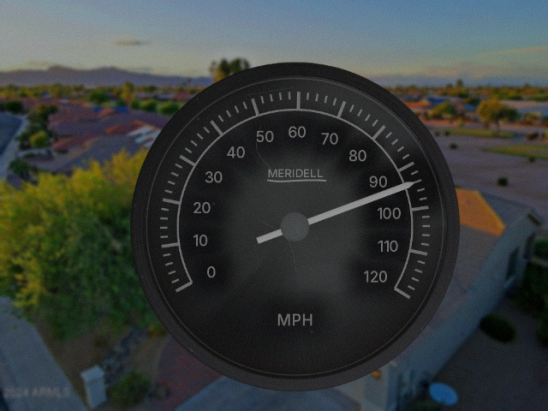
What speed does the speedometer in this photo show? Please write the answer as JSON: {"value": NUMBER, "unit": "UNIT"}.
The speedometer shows {"value": 94, "unit": "mph"}
